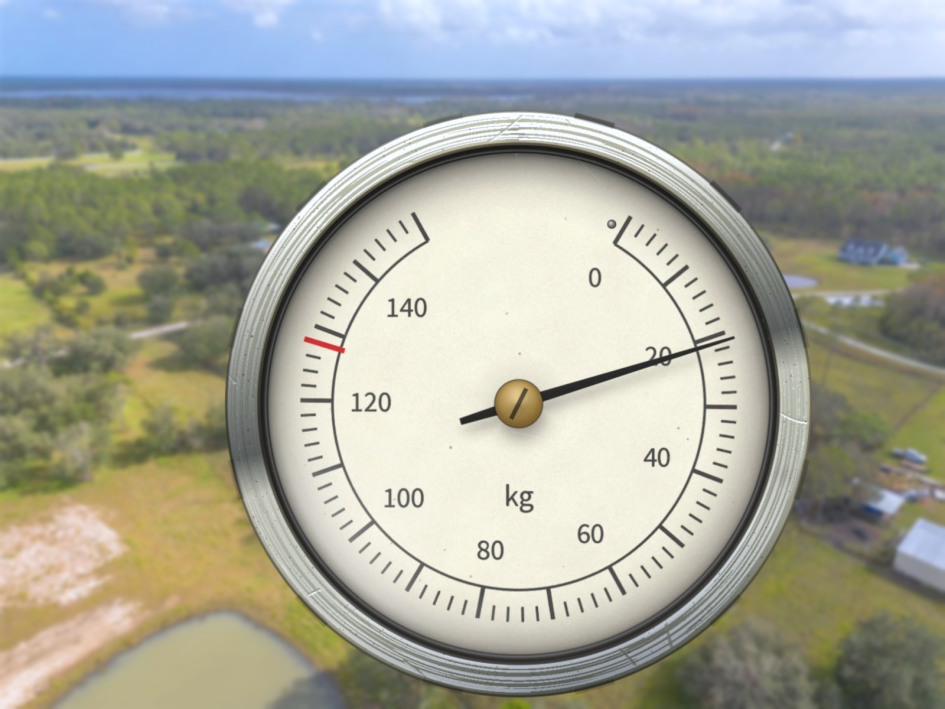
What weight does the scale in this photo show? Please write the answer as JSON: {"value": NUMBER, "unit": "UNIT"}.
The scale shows {"value": 21, "unit": "kg"}
